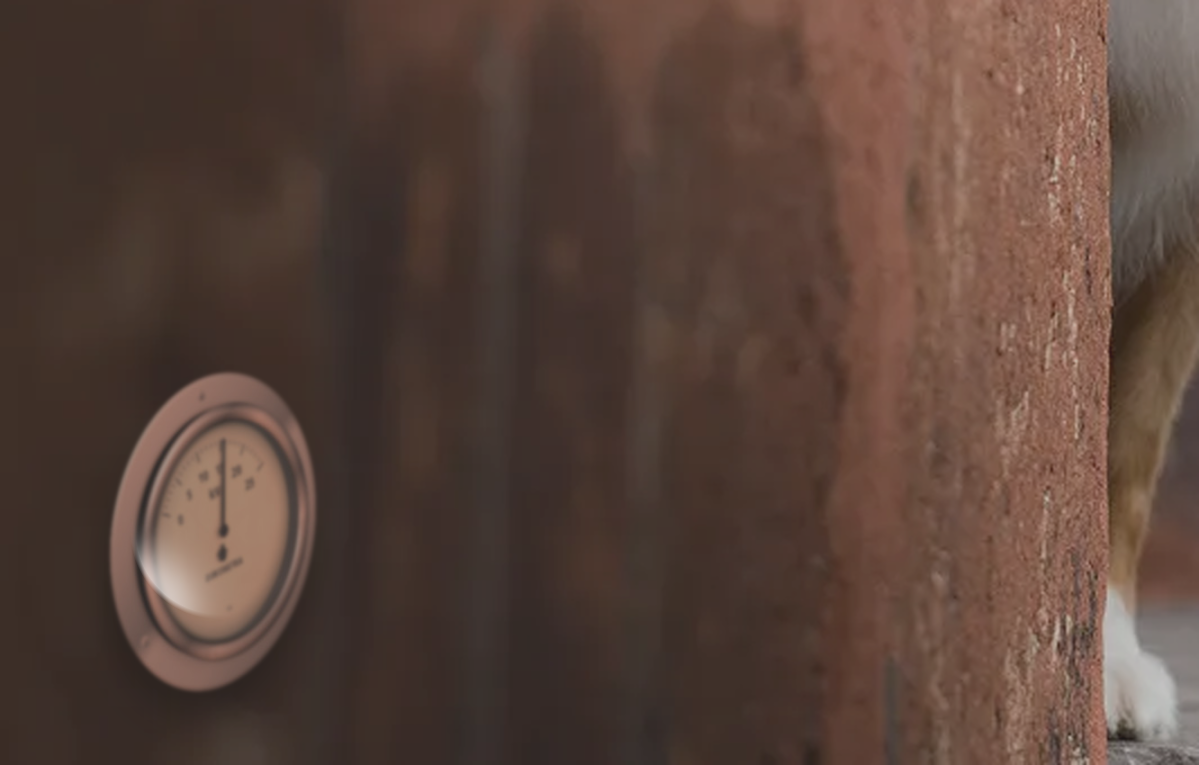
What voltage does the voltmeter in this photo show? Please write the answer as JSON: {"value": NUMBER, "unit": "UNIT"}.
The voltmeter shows {"value": 15, "unit": "kV"}
